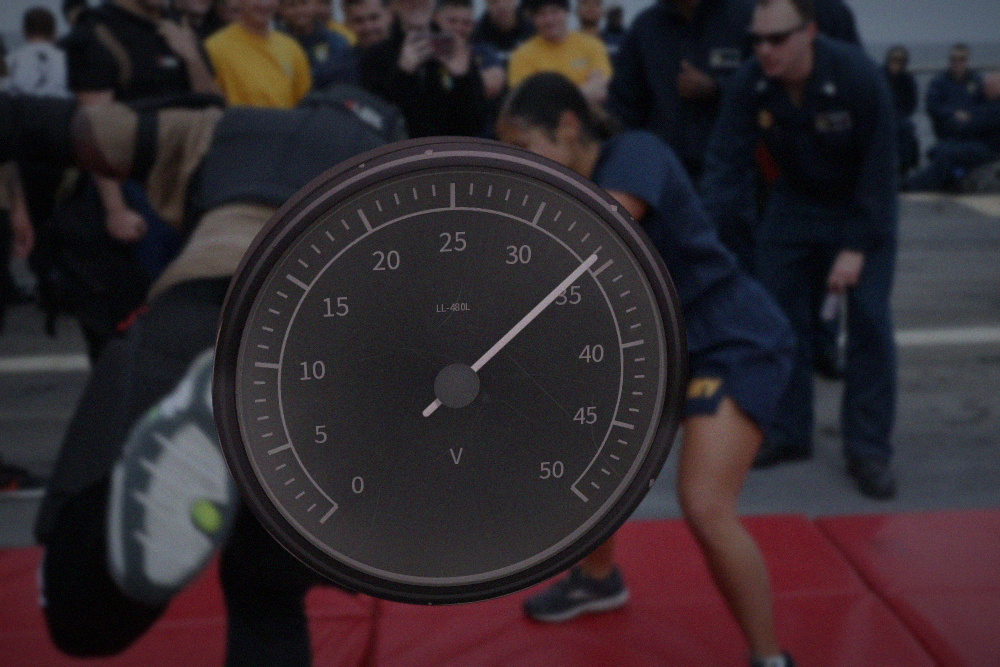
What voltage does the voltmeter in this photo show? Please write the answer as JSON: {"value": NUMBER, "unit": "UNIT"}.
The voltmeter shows {"value": 34, "unit": "V"}
